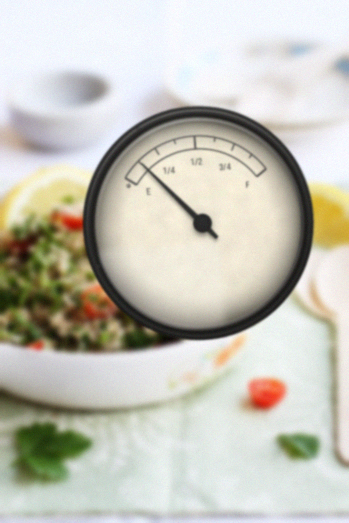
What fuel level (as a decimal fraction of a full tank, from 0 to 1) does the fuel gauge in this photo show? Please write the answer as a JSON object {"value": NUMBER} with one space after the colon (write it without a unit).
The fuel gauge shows {"value": 0.125}
